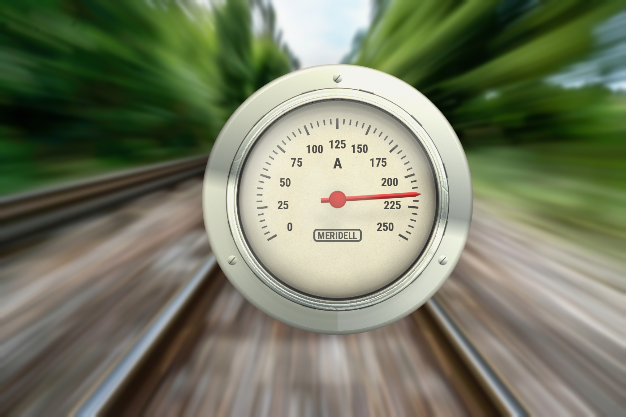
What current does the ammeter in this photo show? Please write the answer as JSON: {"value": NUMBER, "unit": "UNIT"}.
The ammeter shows {"value": 215, "unit": "A"}
